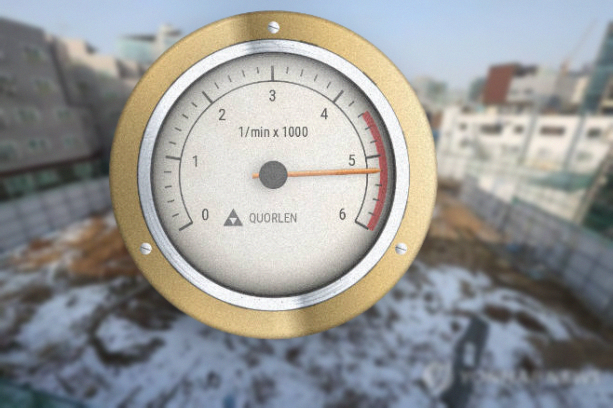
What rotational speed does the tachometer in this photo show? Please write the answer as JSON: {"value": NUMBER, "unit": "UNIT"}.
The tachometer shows {"value": 5200, "unit": "rpm"}
